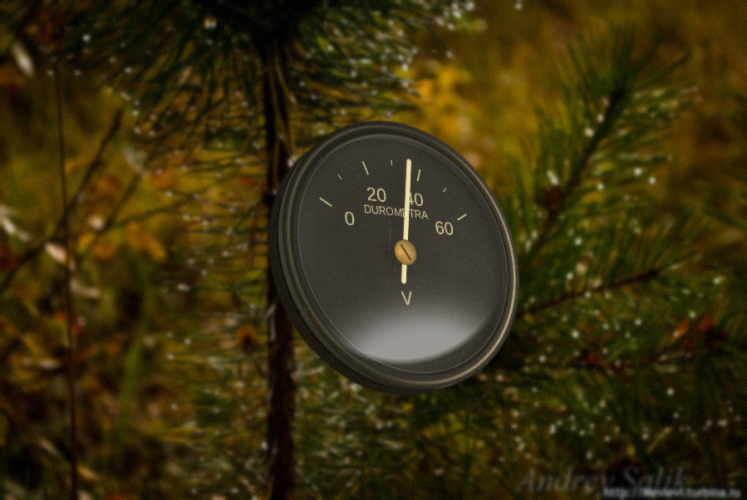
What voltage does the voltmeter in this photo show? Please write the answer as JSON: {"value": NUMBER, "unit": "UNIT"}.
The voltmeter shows {"value": 35, "unit": "V"}
